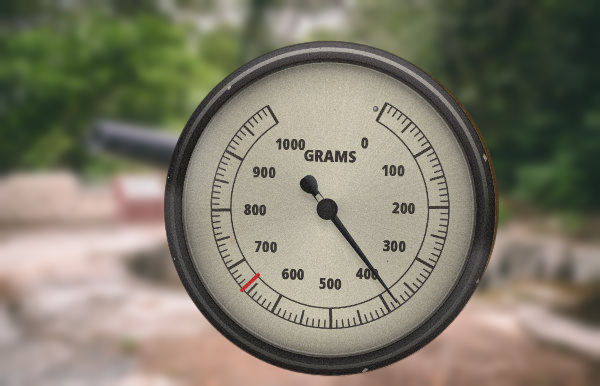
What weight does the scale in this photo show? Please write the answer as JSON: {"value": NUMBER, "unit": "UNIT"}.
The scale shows {"value": 380, "unit": "g"}
